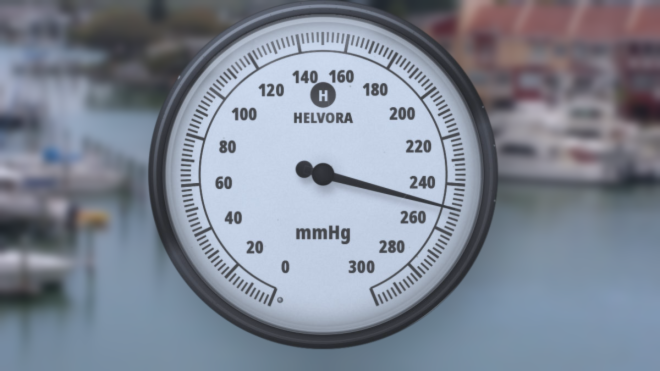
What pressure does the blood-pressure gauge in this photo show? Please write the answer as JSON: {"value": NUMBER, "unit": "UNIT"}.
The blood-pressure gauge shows {"value": 250, "unit": "mmHg"}
